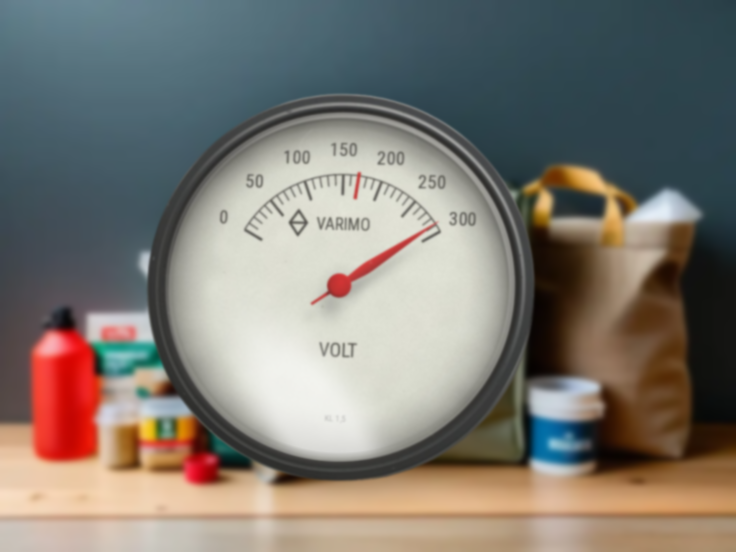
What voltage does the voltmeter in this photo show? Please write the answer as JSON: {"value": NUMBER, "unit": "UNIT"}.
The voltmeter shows {"value": 290, "unit": "V"}
